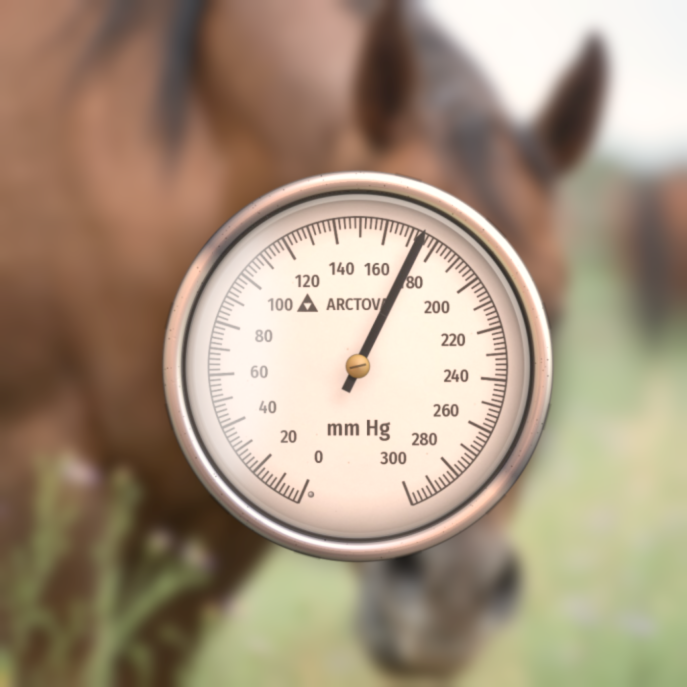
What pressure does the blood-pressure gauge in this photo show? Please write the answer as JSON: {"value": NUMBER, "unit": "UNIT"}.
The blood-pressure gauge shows {"value": 174, "unit": "mmHg"}
